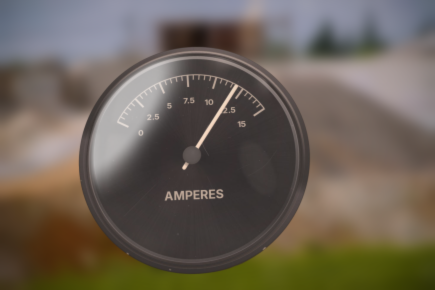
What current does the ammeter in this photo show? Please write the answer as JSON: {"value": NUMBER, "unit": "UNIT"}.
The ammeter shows {"value": 12, "unit": "A"}
